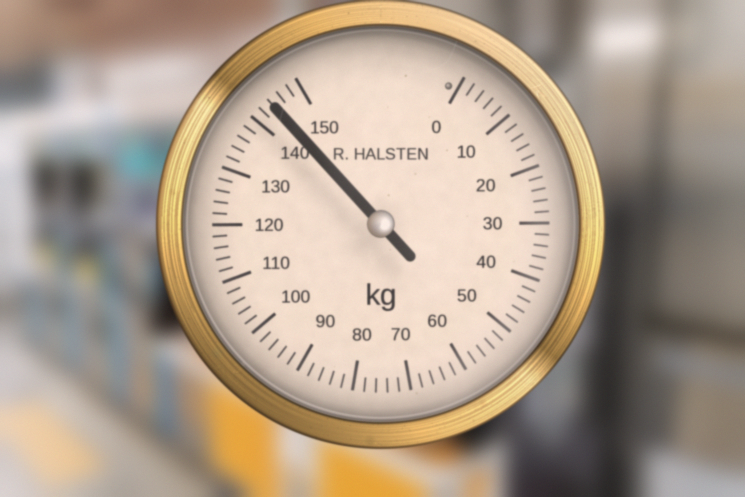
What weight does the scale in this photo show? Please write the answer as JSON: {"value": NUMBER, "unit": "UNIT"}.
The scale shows {"value": 144, "unit": "kg"}
